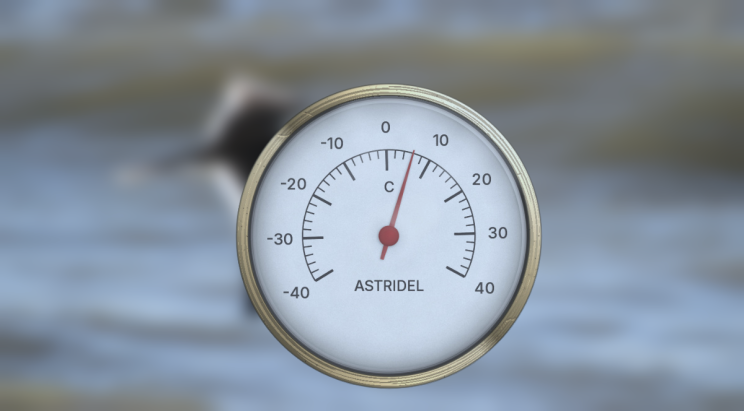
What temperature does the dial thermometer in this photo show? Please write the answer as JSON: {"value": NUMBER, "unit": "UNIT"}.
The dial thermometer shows {"value": 6, "unit": "°C"}
